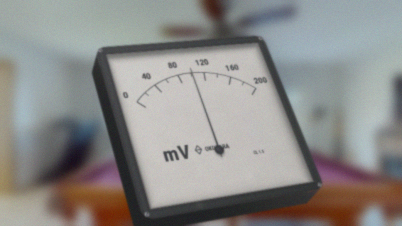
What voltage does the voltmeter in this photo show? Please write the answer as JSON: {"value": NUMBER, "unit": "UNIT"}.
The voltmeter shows {"value": 100, "unit": "mV"}
